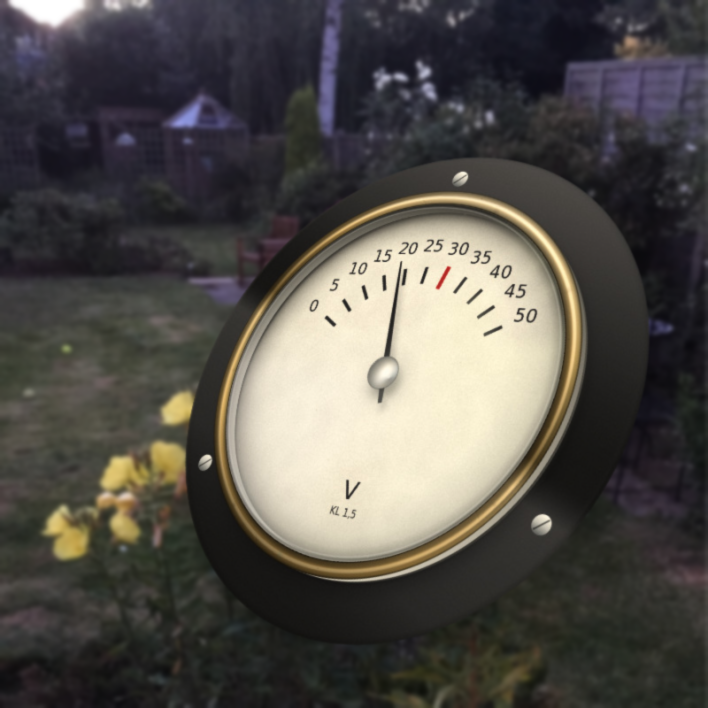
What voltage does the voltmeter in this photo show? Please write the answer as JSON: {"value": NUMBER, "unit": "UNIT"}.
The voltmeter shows {"value": 20, "unit": "V"}
